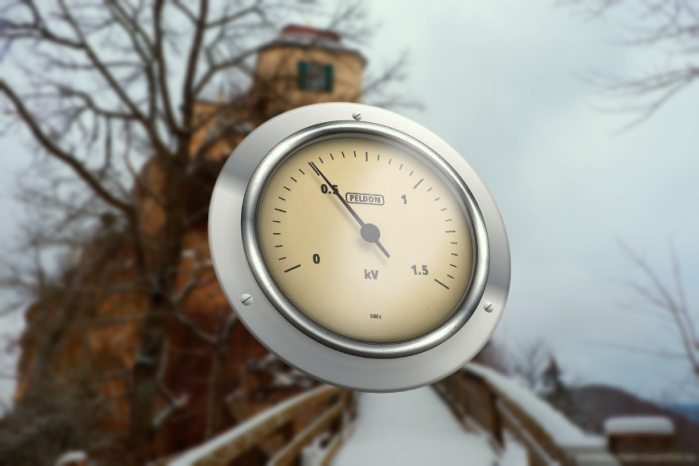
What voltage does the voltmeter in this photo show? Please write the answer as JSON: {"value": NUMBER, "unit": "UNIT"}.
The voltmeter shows {"value": 0.5, "unit": "kV"}
